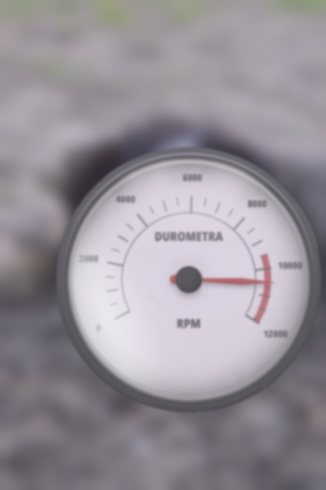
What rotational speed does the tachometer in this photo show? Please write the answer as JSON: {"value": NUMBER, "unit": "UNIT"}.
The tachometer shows {"value": 10500, "unit": "rpm"}
